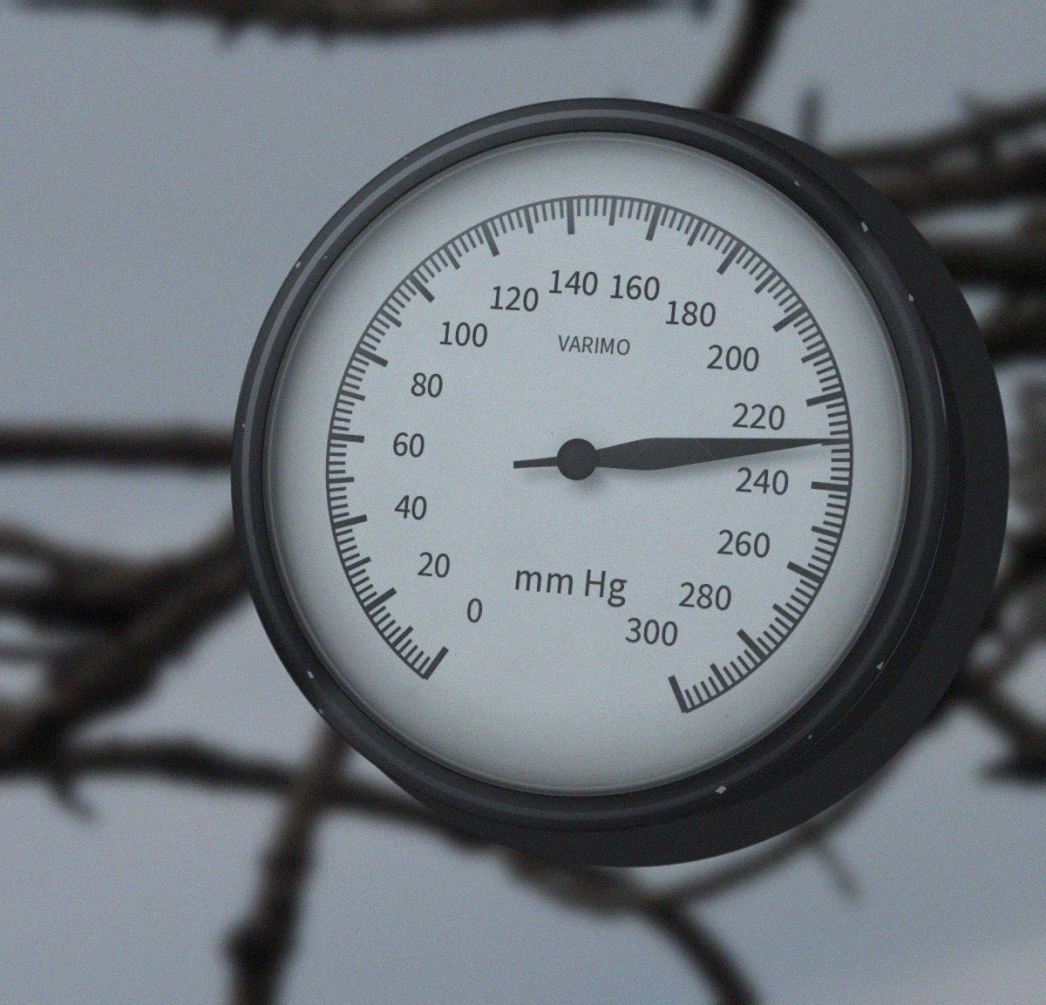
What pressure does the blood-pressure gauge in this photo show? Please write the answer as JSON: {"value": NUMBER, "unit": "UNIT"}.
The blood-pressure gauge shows {"value": 230, "unit": "mmHg"}
